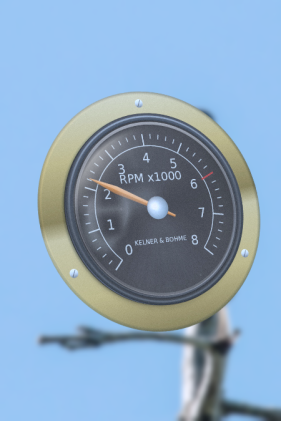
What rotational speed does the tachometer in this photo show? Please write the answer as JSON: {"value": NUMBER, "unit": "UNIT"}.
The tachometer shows {"value": 2200, "unit": "rpm"}
